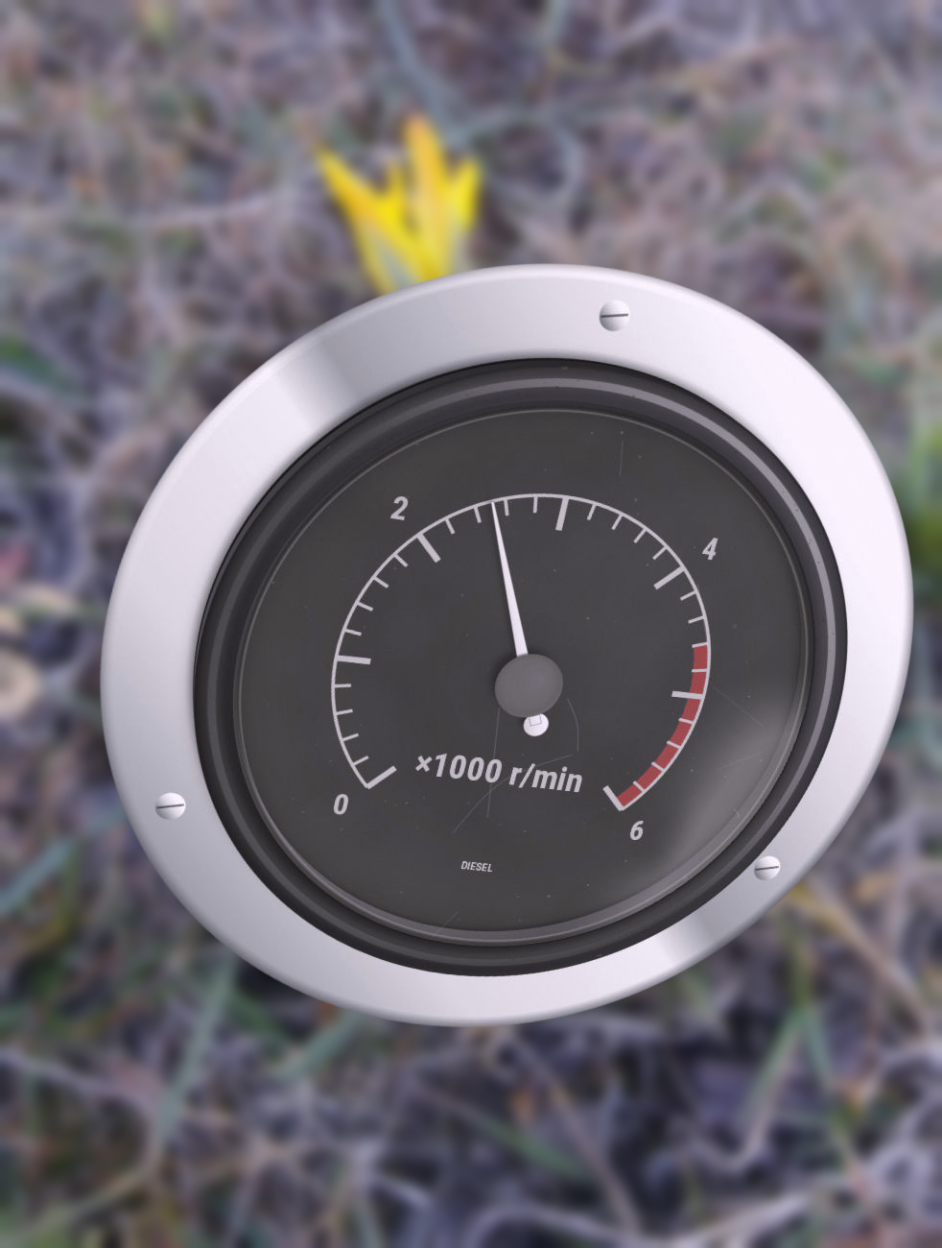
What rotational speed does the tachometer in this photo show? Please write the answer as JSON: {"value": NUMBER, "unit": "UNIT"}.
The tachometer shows {"value": 2500, "unit": "rpm"}
